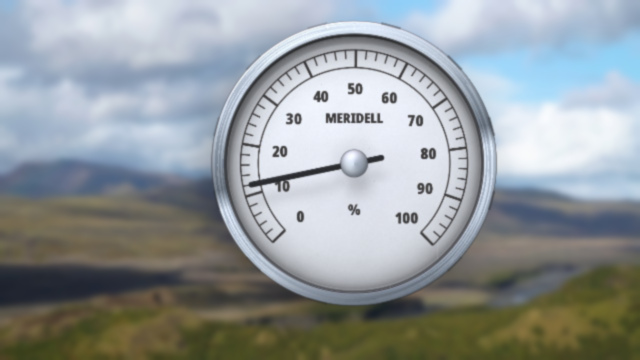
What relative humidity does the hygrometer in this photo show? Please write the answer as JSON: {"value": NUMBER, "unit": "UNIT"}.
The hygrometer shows {"value": 12, "unit": "%"}
